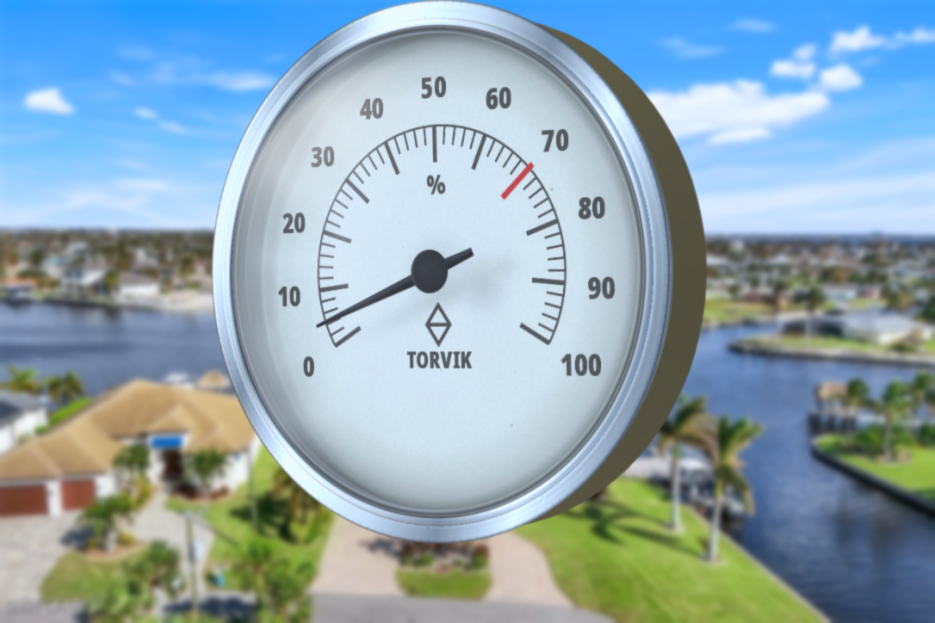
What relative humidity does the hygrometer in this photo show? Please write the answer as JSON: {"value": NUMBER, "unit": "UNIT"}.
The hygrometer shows {"value": 4, "unit": "%"}
